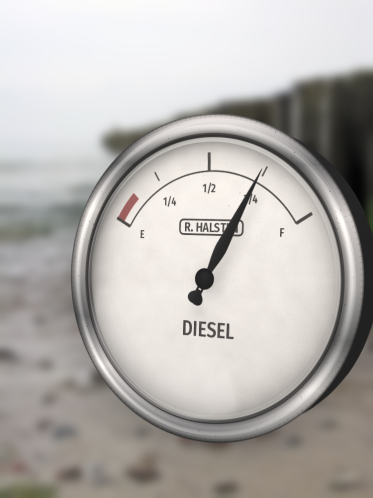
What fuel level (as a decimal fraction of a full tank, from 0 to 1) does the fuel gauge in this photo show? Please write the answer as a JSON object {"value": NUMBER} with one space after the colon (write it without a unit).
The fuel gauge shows {"value": 0.75}
